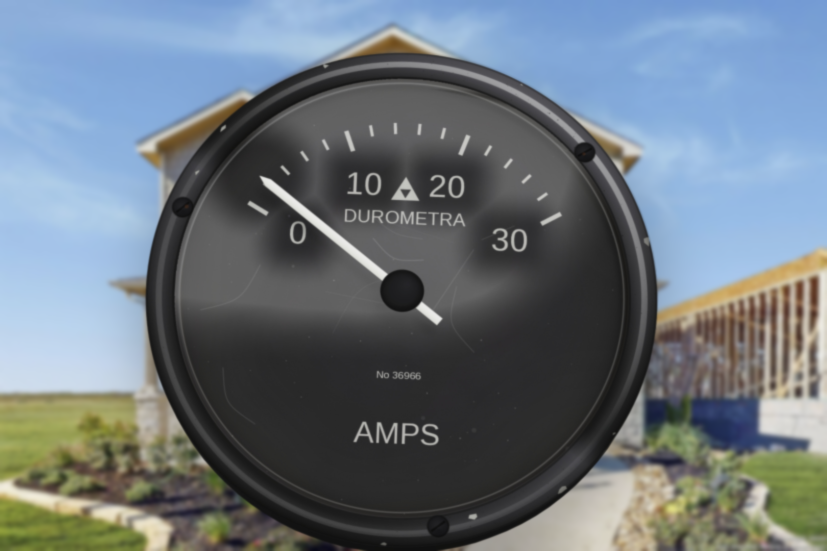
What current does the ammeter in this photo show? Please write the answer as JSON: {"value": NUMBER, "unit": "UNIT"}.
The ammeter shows {"value": 2, "unit": "A"}
